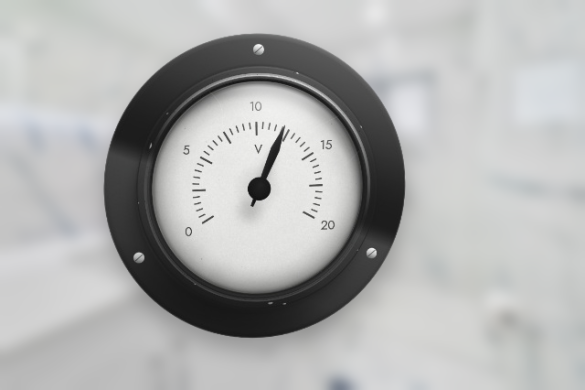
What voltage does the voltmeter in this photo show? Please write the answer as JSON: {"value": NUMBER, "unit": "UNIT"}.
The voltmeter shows {"value": 12, "unit": "V"}
